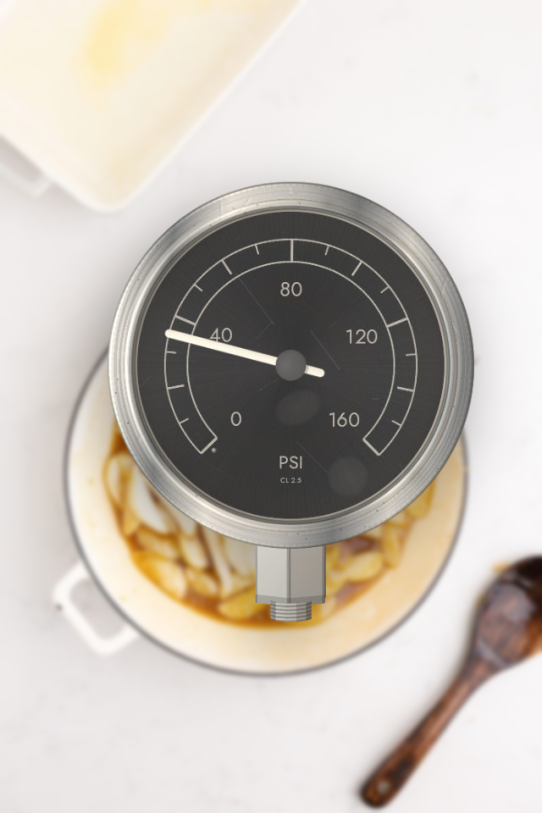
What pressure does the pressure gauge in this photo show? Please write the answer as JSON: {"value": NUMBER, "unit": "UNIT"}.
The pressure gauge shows {"value": 35, "unit": "psi"}
